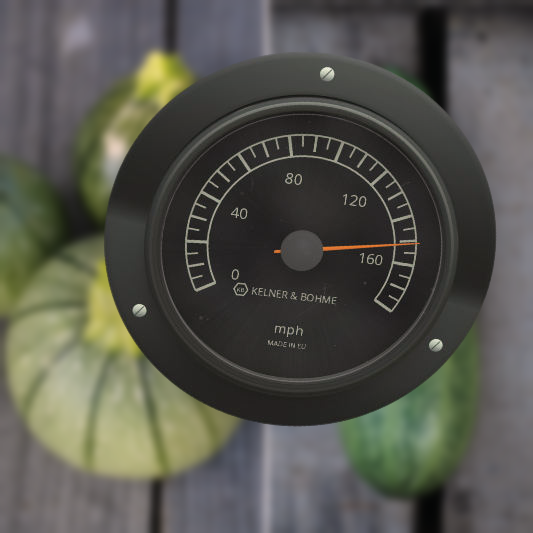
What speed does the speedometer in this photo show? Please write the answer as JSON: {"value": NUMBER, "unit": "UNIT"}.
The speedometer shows {"value": 150, "unit": "mph"}
